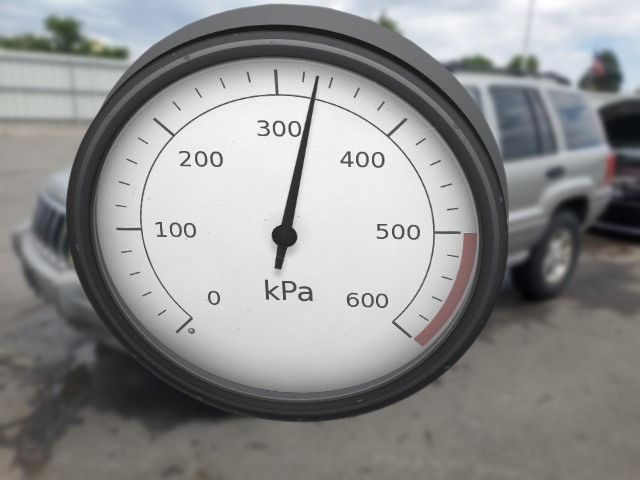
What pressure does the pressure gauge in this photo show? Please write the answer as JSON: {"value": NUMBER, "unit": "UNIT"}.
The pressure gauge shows {"value": 330, "unit": "kPa"}
